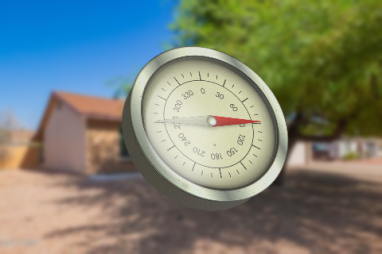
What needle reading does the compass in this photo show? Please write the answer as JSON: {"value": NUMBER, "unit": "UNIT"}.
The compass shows {"value": 90, "unit": "°"}
